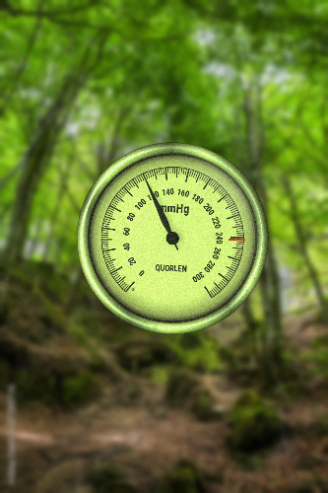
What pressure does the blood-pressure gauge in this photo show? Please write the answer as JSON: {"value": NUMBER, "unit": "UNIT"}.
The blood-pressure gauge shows {"value": 120, "unit": "mmHg"}
